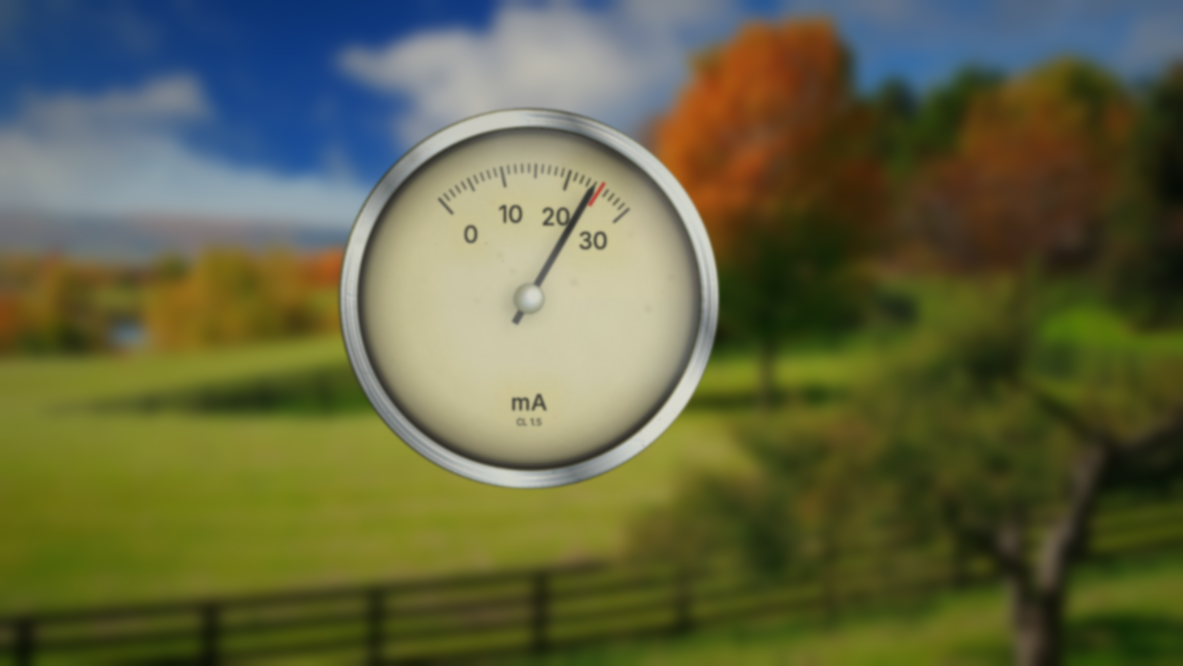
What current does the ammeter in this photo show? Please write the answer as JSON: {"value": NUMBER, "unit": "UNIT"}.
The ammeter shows {"value": 24, "unit": "mA"}
